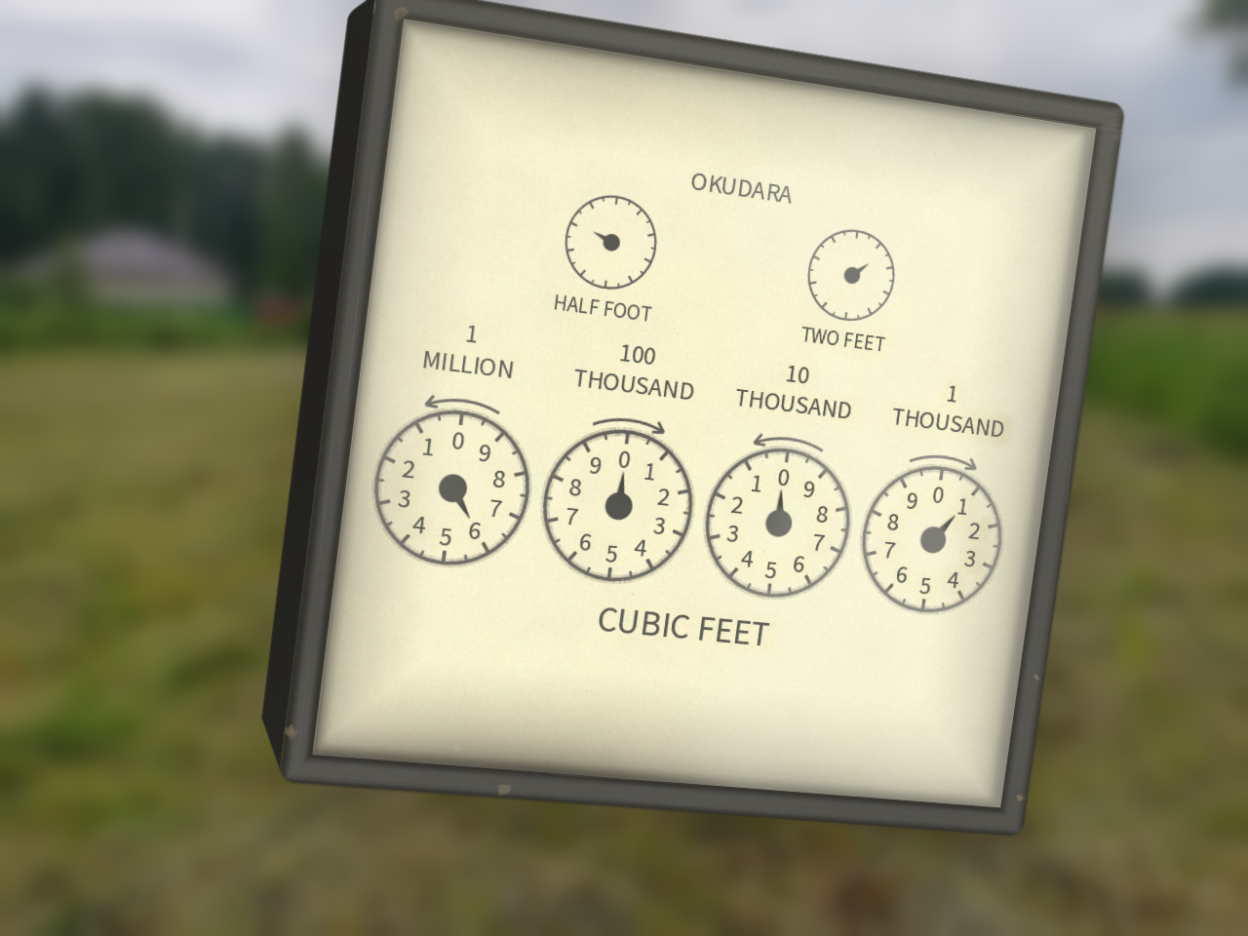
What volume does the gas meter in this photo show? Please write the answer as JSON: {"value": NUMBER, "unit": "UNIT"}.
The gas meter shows {"value": 600100, "unit": "ft³"}
